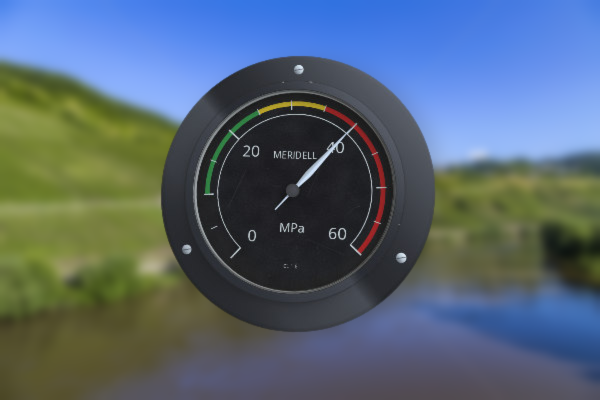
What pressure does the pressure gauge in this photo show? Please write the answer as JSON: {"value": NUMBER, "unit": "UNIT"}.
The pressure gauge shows {"value": 40, "unit": "MPa"}
